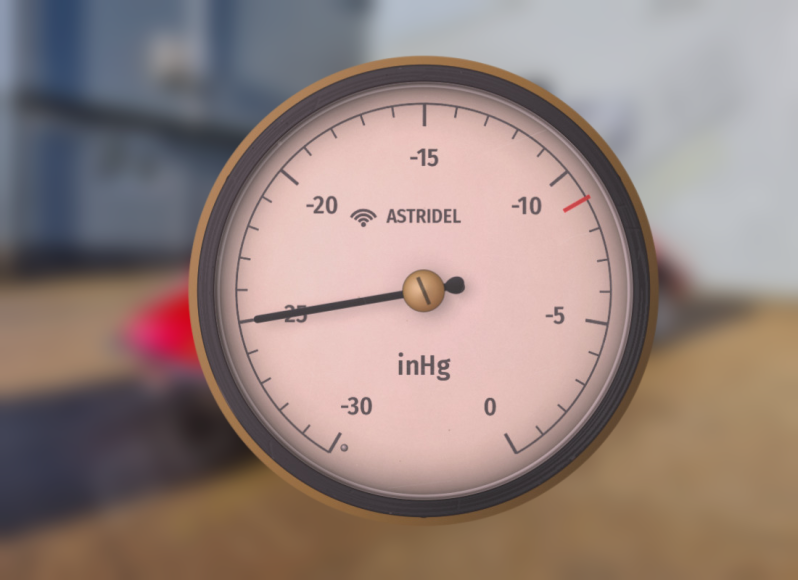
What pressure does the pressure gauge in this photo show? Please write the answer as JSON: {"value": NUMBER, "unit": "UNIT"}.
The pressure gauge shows {"value": -25, "unit": "inHg"}
